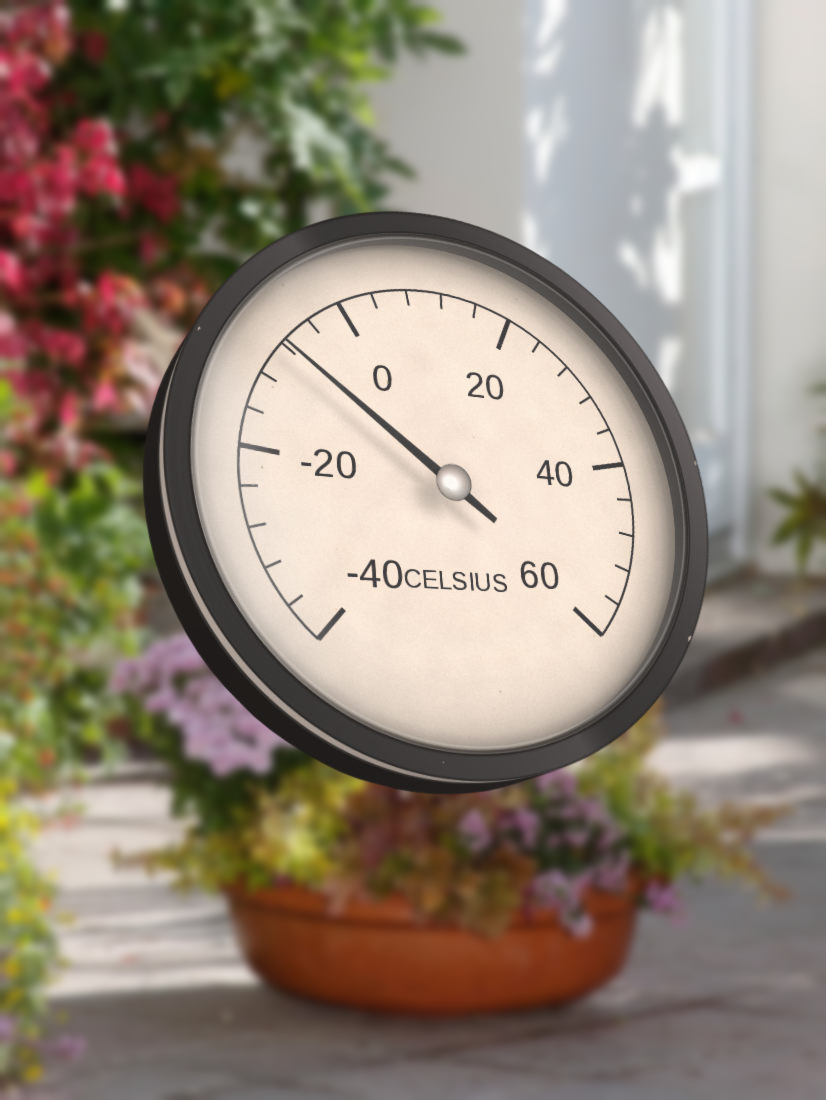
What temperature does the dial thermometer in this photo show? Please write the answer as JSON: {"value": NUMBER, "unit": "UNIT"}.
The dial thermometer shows {"value": -8, "unit": "°C"}
